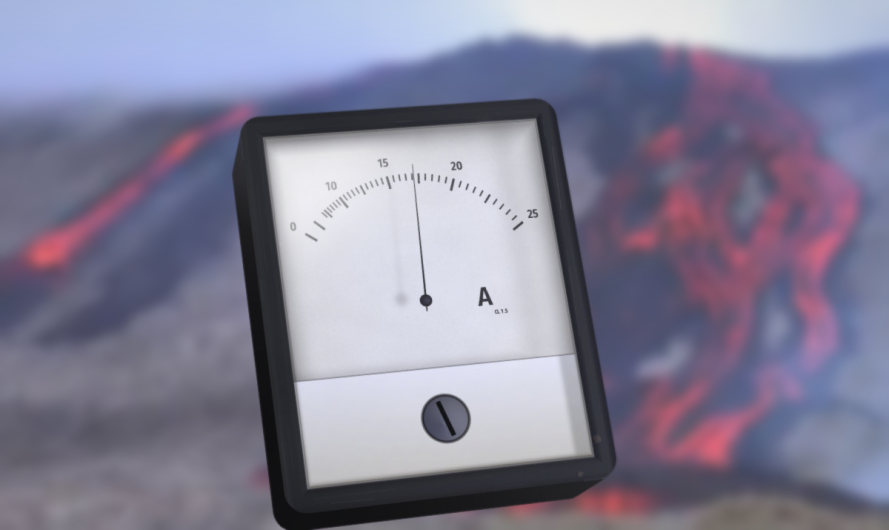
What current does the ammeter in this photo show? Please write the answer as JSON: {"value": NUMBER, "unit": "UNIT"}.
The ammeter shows {"value": 17, "unit": "A"}
